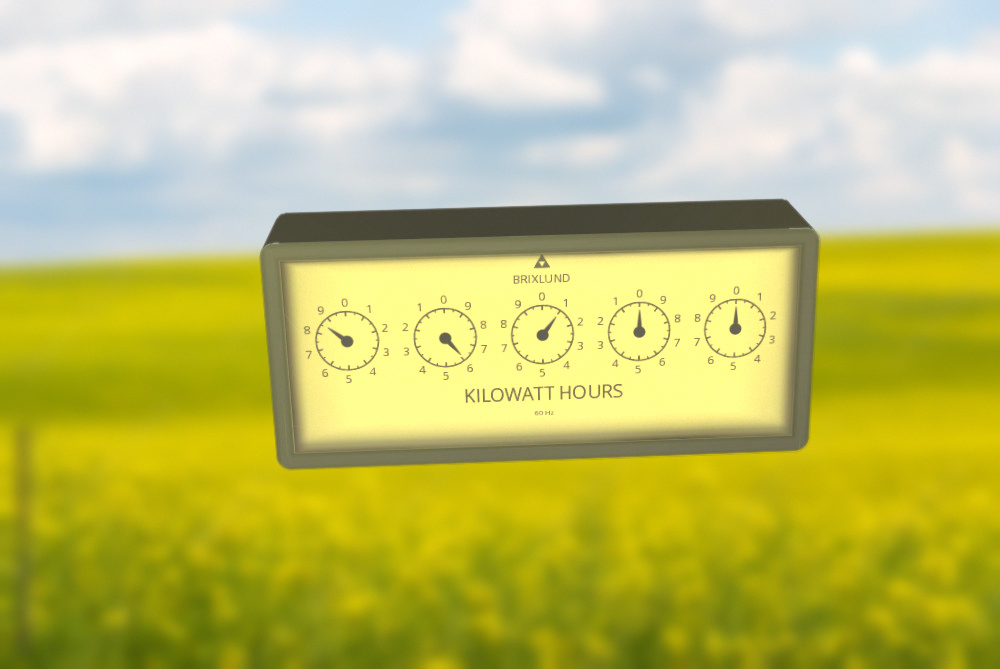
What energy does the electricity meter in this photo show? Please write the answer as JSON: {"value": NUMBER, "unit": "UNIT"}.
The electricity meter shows {"value": 86100, "unit": "kWh"}
